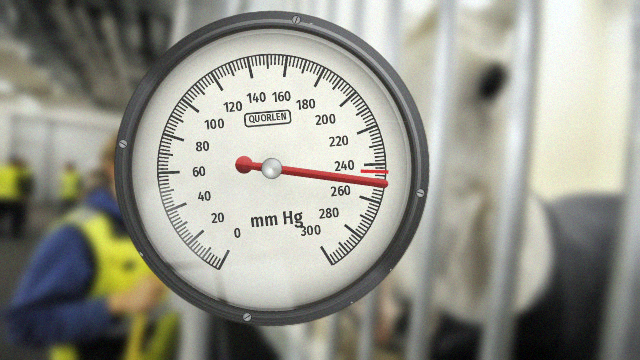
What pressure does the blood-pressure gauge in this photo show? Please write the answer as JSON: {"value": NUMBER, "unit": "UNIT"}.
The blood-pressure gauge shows {"value": 250, "unit": "mmHg"}
